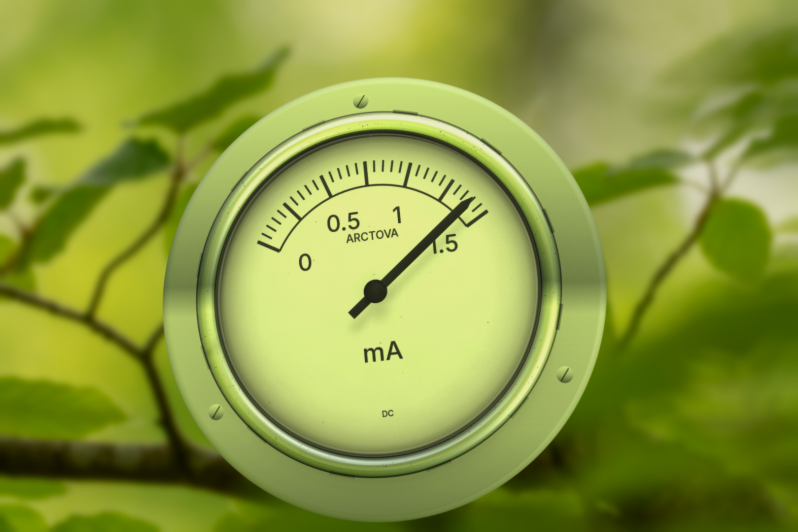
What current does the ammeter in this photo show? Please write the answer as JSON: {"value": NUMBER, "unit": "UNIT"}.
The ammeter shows {"value": 1.4, "unit": "mA"}
